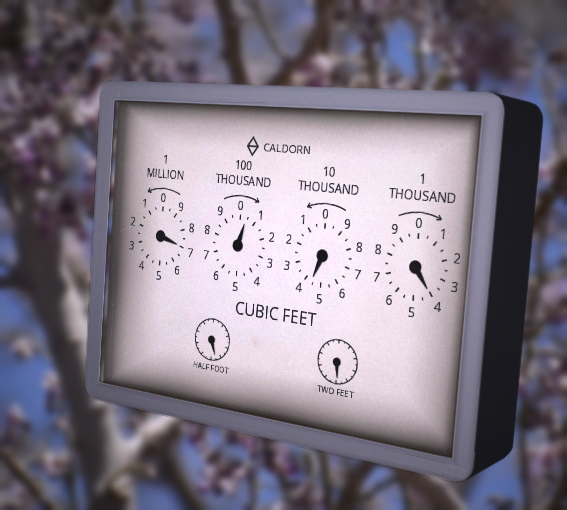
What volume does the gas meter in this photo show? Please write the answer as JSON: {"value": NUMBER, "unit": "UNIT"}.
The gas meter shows {"value": 704400, "unit": "ft³"}
